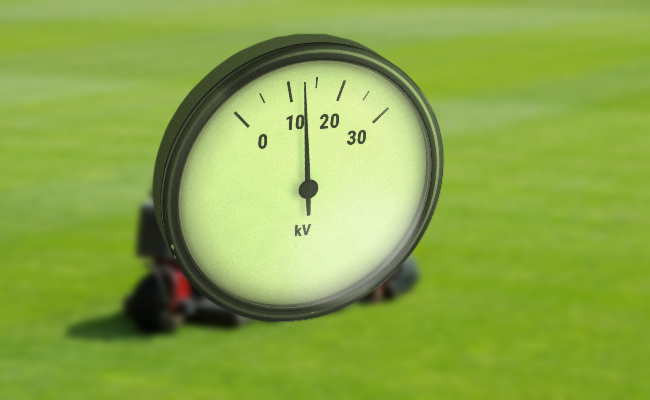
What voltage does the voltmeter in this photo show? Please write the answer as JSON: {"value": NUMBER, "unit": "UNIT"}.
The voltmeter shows {"value": 12.5, "unit": "kV"}
